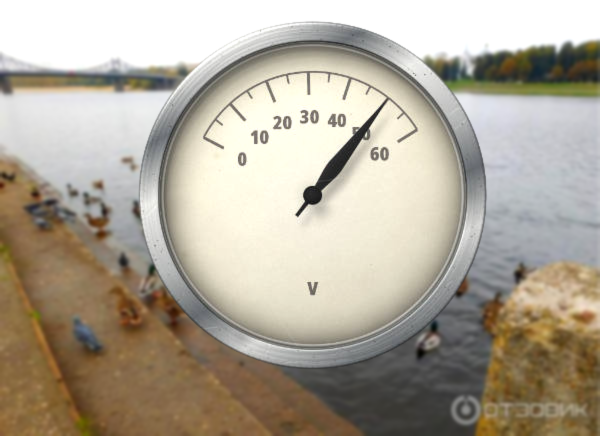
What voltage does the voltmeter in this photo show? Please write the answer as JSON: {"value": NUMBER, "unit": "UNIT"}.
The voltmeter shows {"value": 50, "unit": "V"}
